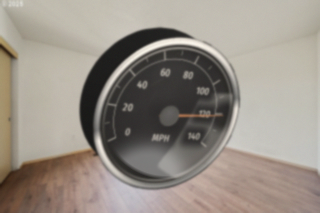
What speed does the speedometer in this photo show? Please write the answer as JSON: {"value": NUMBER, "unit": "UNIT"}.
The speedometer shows {"value": 120, "unit": "mph"}
